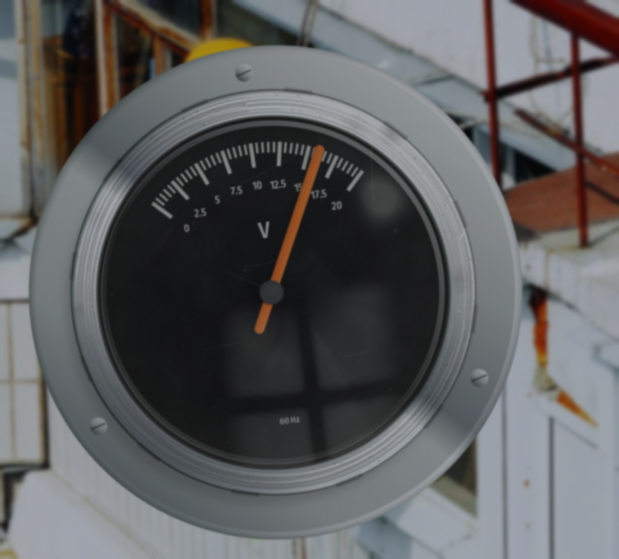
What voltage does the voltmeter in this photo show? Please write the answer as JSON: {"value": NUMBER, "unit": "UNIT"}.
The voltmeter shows {"value": 16, "unit": "V"}
